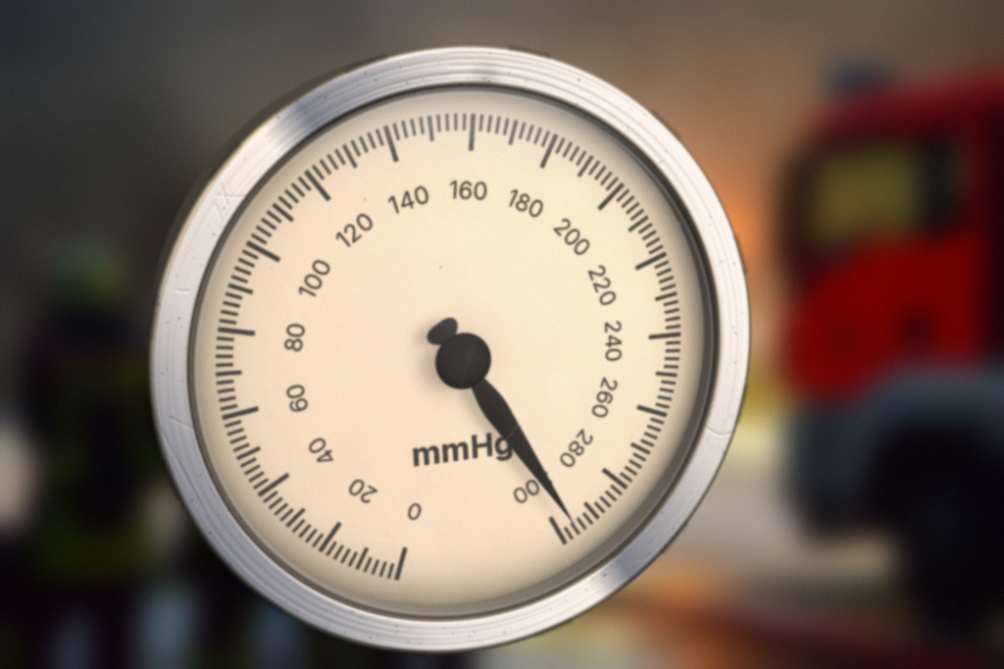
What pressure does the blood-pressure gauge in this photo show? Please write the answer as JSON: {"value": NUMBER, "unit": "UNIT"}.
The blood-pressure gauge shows {"value": 296, "unit": "mmHg"}
